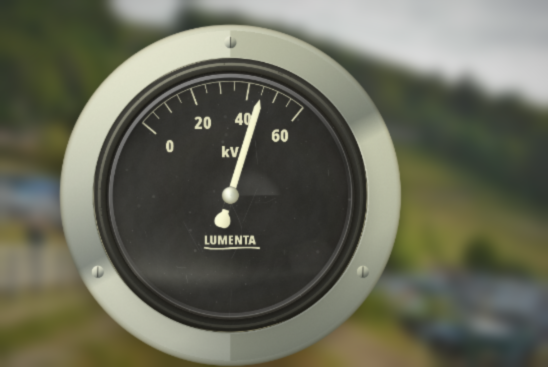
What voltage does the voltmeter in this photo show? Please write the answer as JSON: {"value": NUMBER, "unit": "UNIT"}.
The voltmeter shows {"value": 45, "unit": "kV"}
